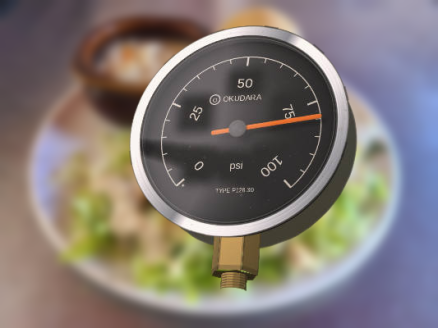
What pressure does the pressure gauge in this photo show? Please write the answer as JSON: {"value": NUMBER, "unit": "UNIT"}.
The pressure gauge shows {"value": 80, "unit": "psi"}
